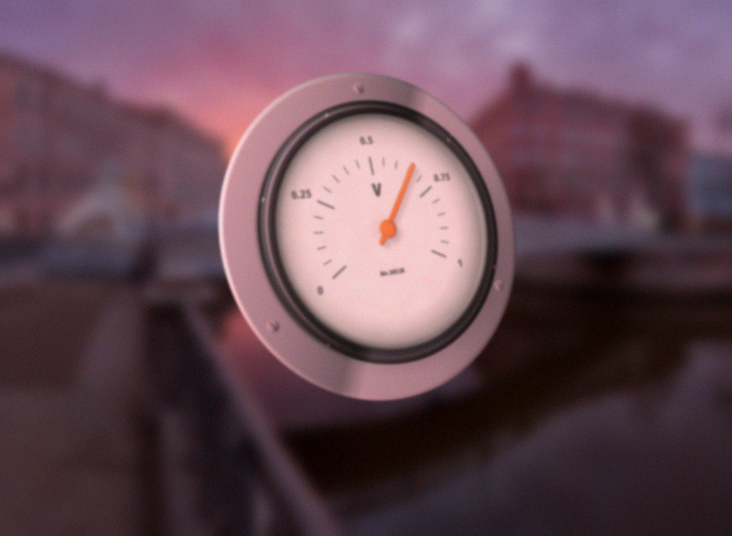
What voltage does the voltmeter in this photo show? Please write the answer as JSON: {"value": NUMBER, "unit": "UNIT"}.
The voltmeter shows {"value": 0.65, "unit": "V"}
